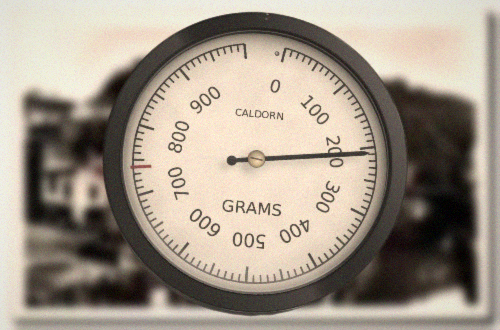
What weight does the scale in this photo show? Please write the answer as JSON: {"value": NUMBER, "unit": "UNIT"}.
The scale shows {"value": 210, "unit": "g"}
